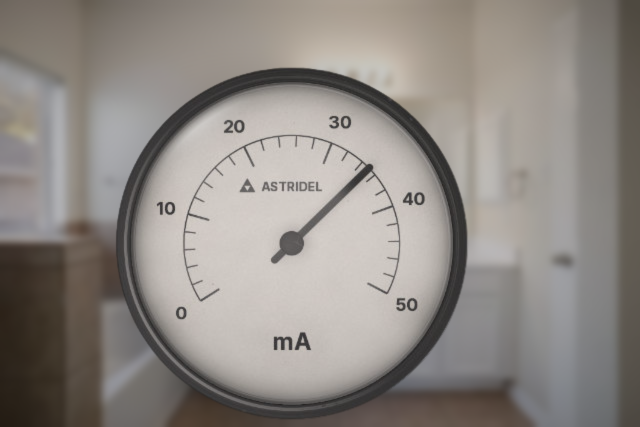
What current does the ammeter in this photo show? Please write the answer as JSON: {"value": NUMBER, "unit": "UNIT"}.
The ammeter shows {"value": 35, "unit": "mA"}
